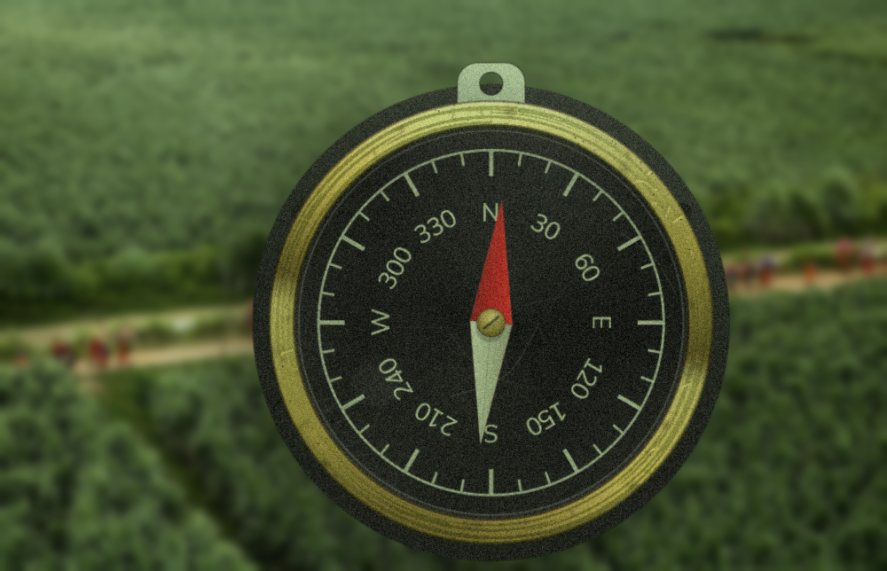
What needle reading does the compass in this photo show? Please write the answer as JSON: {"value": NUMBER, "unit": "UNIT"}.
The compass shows {"value": 5, "unit": "°"}
